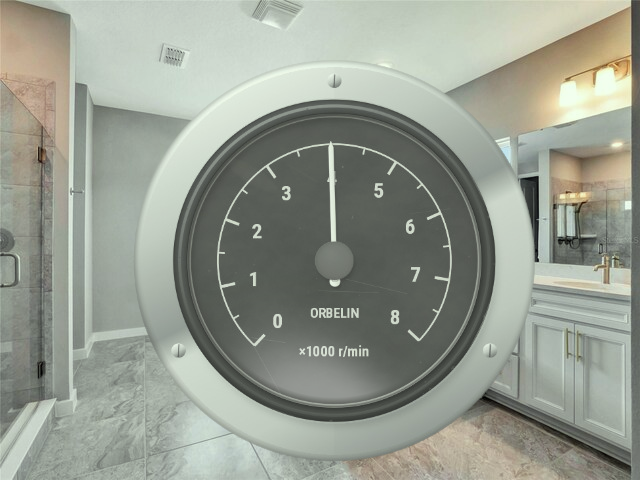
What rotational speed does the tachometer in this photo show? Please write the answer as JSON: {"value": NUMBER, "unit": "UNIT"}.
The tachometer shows {"value": 4000, "unit": "rpm"}
